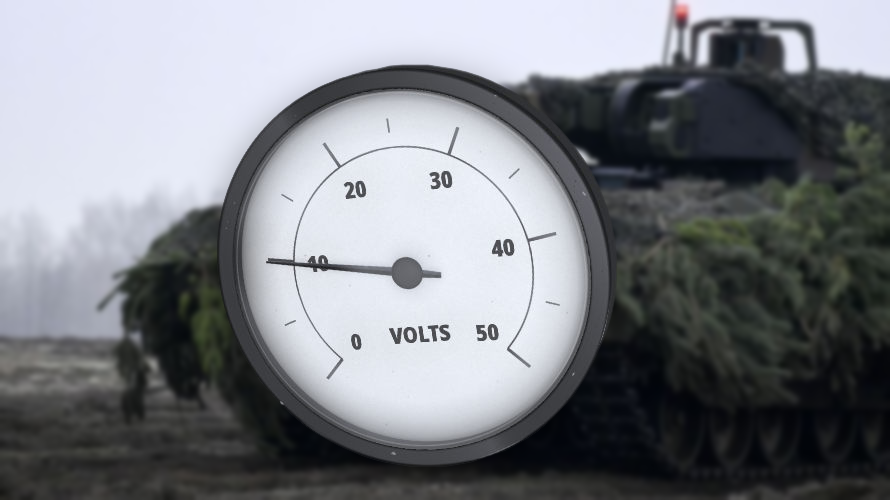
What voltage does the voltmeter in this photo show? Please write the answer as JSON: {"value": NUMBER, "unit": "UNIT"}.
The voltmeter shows {"value": 10, "unit": "V"}
